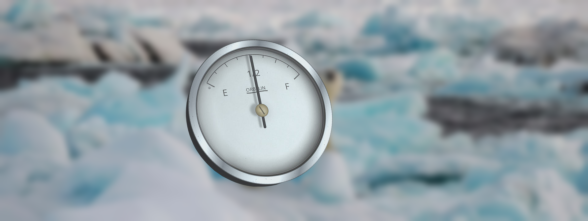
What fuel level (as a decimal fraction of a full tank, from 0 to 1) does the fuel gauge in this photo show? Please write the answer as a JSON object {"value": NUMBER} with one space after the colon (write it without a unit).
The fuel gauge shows {"value": 0.5}
